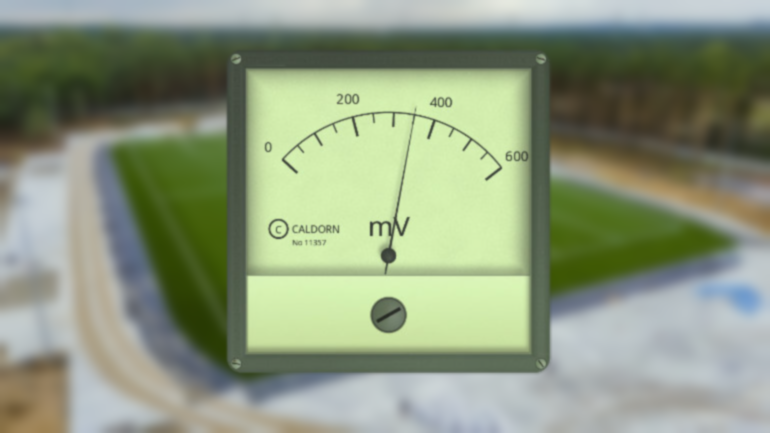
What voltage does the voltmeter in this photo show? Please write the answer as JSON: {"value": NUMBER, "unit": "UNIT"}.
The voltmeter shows {"value": 350, "unit": "mV"}
